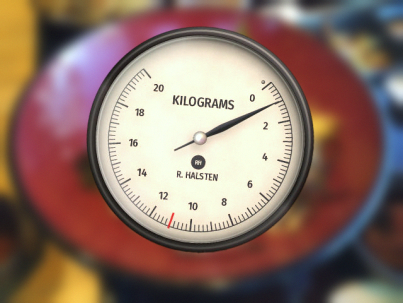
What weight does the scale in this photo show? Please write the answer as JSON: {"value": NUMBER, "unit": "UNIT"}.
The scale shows {"value": 1, "unit": "kg"}
